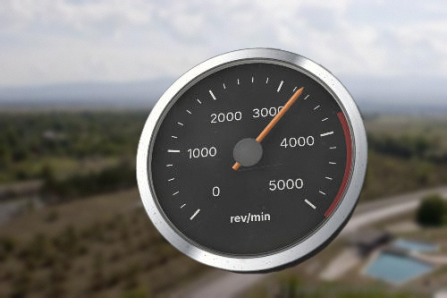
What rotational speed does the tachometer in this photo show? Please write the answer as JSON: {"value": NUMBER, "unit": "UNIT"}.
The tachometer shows {"value": 3300, "unit": "rpm"}
